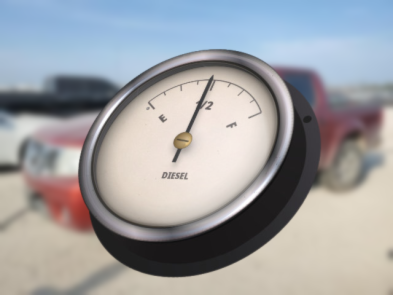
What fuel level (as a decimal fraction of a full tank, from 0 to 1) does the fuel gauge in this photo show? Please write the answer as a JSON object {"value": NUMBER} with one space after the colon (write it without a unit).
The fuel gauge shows {"value": 0.5}
